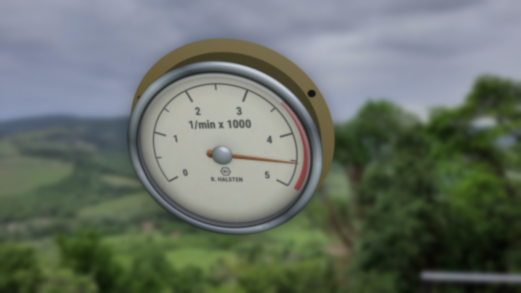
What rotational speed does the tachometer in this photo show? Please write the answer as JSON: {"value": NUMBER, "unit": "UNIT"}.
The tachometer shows {"value": 4500, "unit": "rpm"}
